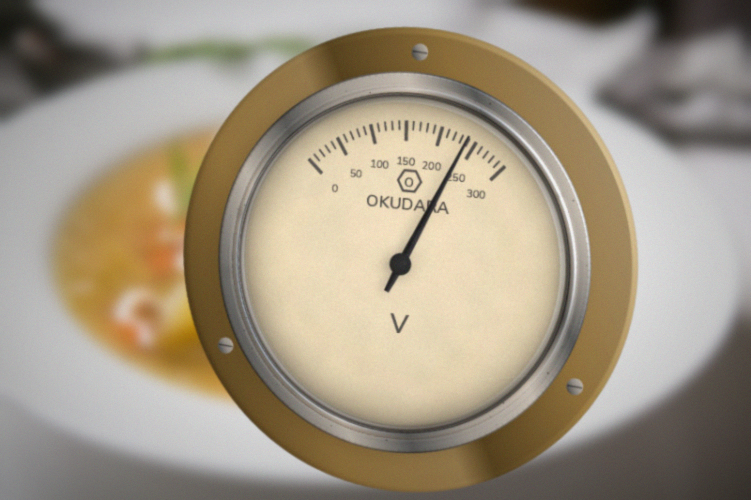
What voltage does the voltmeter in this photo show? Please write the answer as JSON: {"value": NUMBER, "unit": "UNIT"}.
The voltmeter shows {"value": 240, "unit": "V"}
